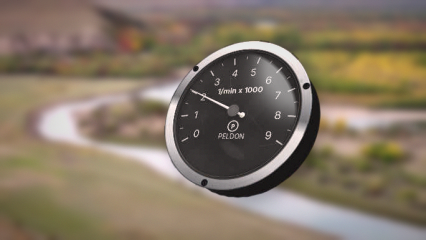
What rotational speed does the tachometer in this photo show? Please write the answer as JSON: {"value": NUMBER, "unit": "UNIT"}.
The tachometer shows {"value": 2000, "unit": "rpm"}
